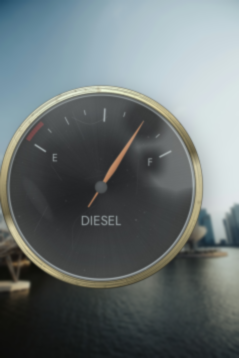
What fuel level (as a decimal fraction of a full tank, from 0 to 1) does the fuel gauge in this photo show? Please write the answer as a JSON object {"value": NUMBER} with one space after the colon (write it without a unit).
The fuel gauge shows {"value": 0.75}
